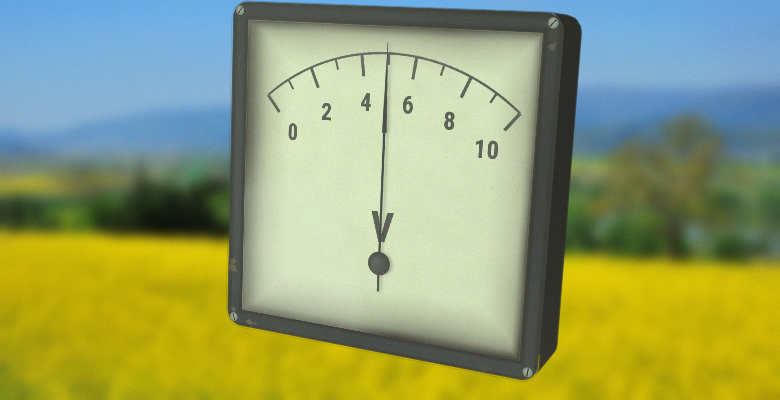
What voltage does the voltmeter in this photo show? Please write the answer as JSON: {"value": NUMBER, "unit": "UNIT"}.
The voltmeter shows {"value": 5, "unit": "V"}
